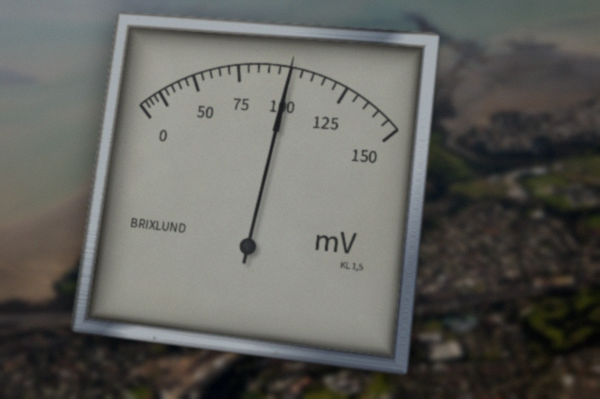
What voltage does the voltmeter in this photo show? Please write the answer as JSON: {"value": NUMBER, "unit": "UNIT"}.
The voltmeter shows {"value": 100, "unit": "mV"}
